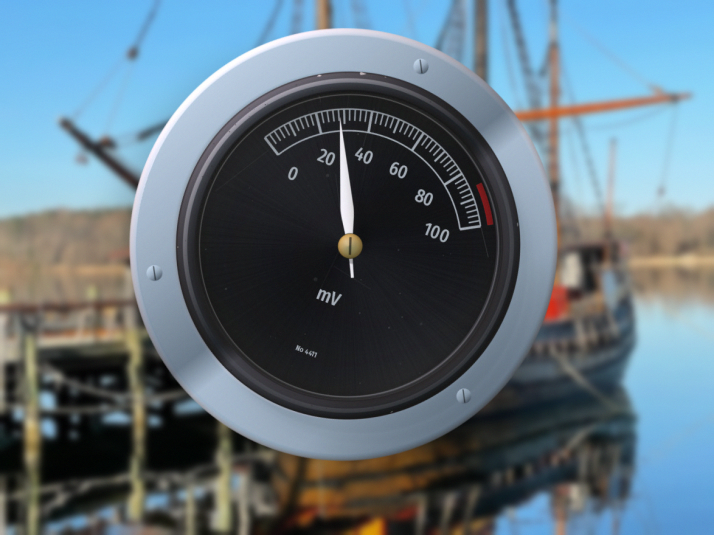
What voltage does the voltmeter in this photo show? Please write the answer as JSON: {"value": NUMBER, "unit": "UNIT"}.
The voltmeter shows {"value": 28, "unit": "mV"}
